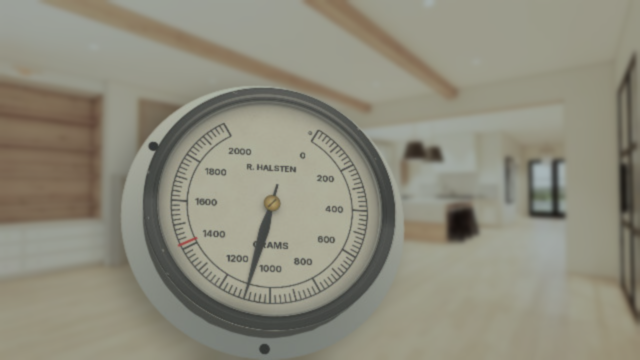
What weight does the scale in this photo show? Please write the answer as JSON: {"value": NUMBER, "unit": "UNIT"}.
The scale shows {"value": 1100, "unit": "g"}
